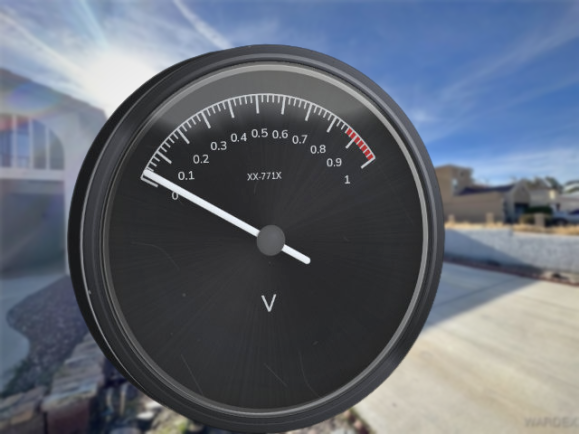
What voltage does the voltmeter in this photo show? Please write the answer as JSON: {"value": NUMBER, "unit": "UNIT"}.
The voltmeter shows {"value": 0.02, "unit": "V"}
